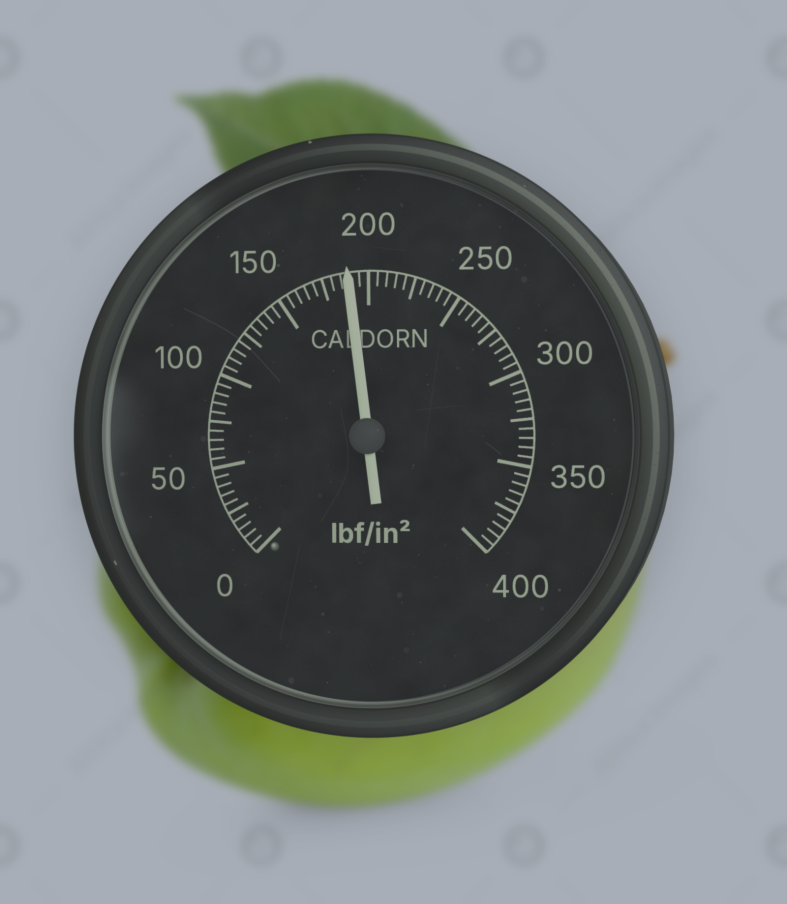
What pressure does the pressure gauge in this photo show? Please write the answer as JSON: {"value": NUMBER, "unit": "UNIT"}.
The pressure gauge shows {"value": 190, "unit": "psi"}
